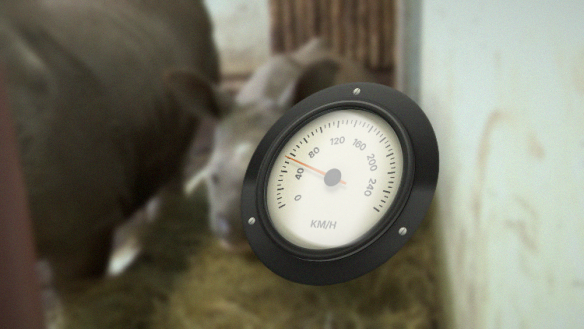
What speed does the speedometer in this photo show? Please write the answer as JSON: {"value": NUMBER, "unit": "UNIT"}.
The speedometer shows {"value": 55, "unit": "km/h"}
